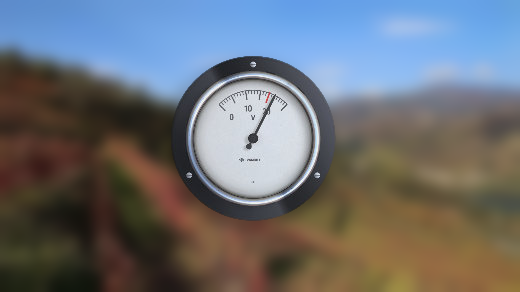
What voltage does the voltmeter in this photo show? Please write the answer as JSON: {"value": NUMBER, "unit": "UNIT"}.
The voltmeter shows {"value": 20, "unit": "V"}
